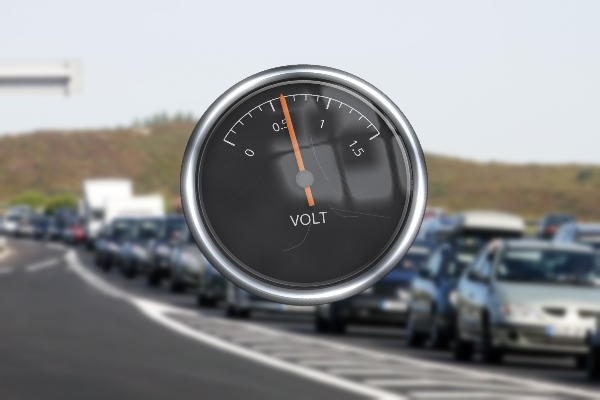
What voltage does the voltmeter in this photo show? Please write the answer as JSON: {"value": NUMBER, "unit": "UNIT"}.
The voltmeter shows {"value": 0.6, "unit": "V"}
